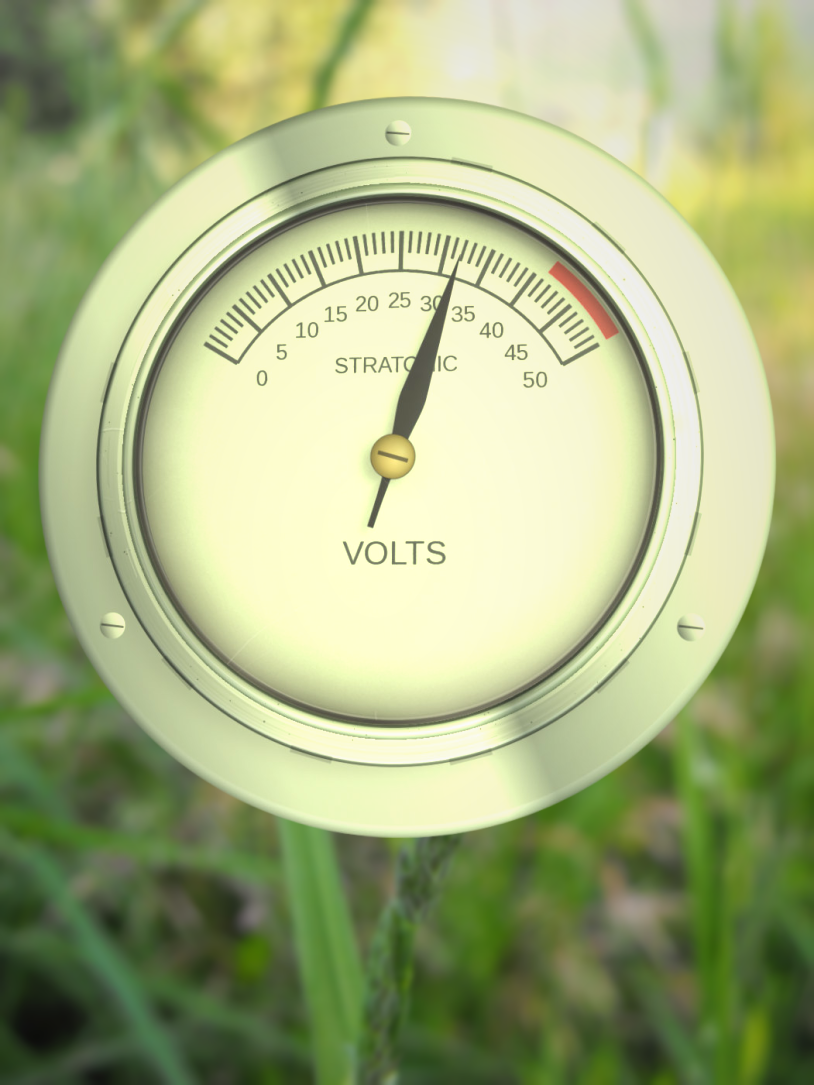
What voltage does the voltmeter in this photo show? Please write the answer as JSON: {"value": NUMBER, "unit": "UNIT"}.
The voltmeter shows {"value": 32, "unit": "V"}
